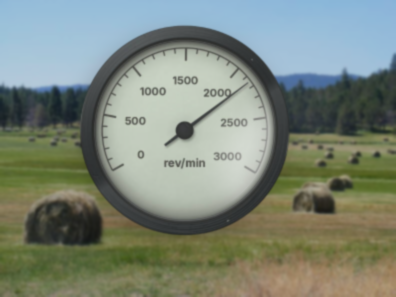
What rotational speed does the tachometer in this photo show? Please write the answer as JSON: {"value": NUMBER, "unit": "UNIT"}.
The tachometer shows {"value": 2150, "unit": "rpm"}
